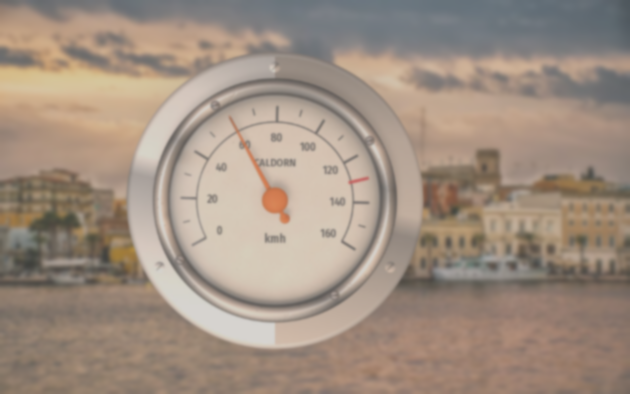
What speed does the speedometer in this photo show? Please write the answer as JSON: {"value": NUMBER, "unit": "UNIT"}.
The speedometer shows {"value": 60, "unit": "km/h"}
